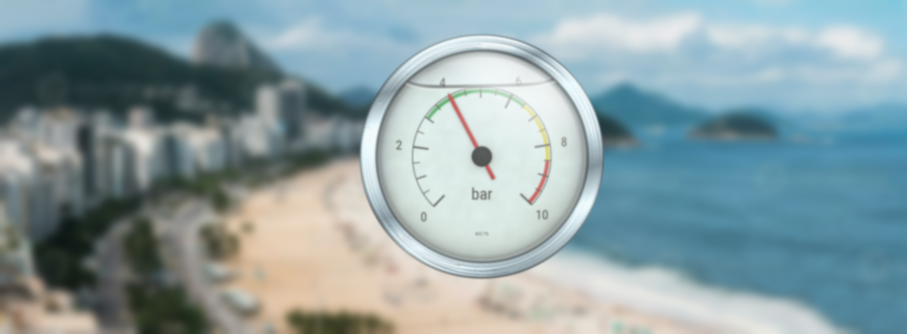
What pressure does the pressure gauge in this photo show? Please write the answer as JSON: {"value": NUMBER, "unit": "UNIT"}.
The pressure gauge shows {"value": 4, "unit": "bar"}
